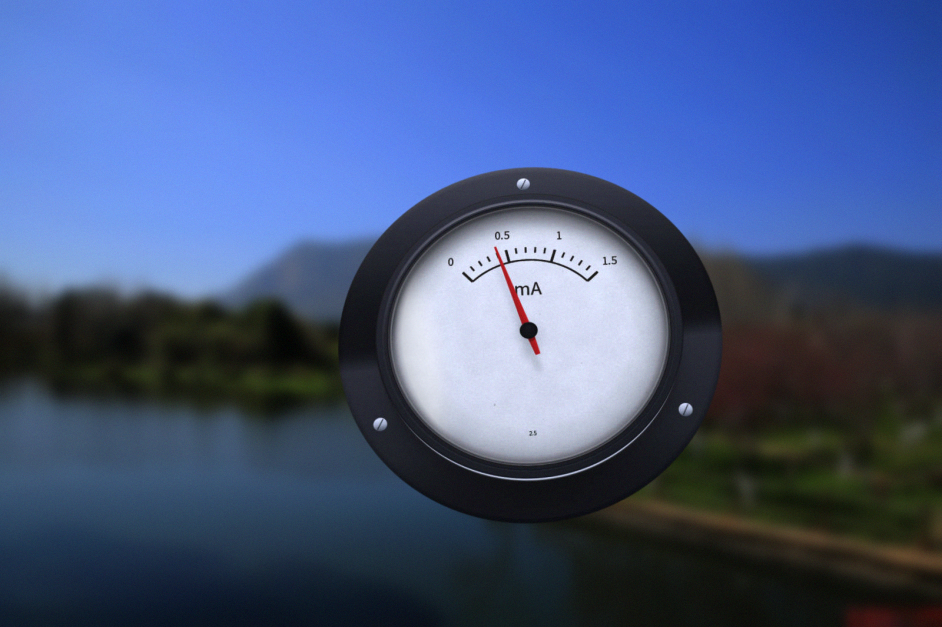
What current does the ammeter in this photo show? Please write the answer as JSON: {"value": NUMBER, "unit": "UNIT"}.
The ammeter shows {"value": 0.4, "unit": "mA"}
